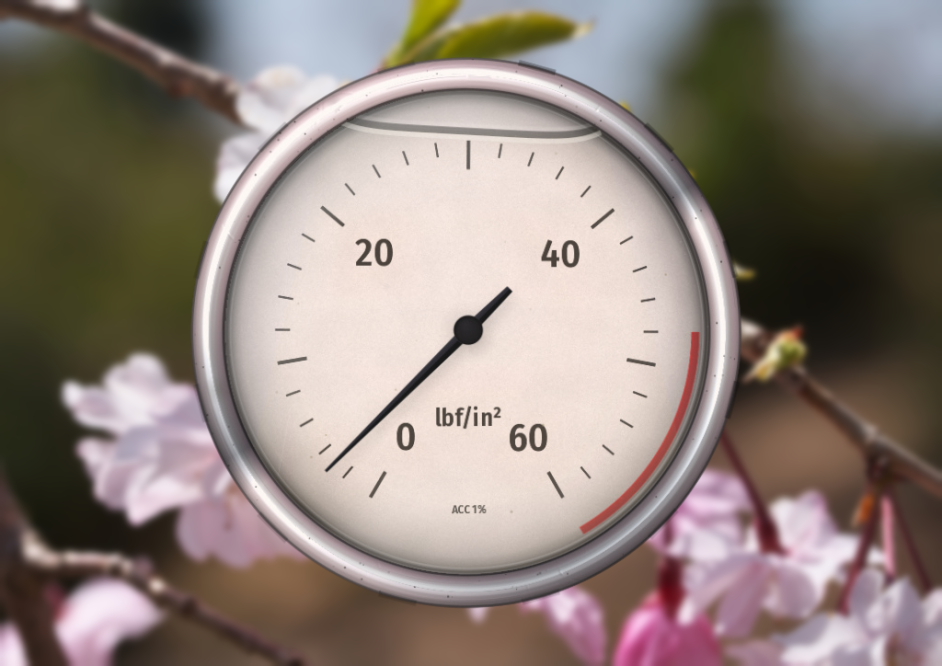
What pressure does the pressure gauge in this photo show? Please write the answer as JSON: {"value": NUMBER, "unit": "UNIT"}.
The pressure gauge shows {"value": 3, "unit": "psi"}
